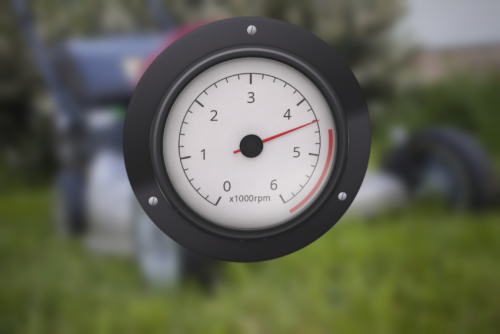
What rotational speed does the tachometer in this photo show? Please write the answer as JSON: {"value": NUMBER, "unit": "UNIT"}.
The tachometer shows {"value": 4400, "unit": "rpm"}
